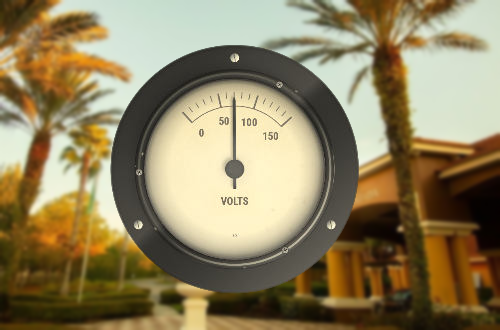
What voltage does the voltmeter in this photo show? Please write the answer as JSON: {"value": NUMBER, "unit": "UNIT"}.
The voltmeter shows {"value": 70, "unit": "V"}
